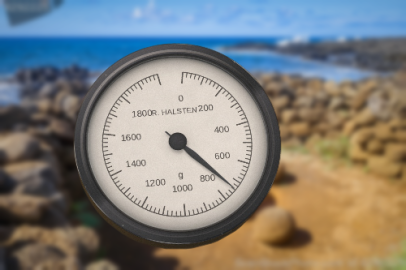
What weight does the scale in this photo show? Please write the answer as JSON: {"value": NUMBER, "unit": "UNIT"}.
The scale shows {"value": 740, "unit": "g"}
